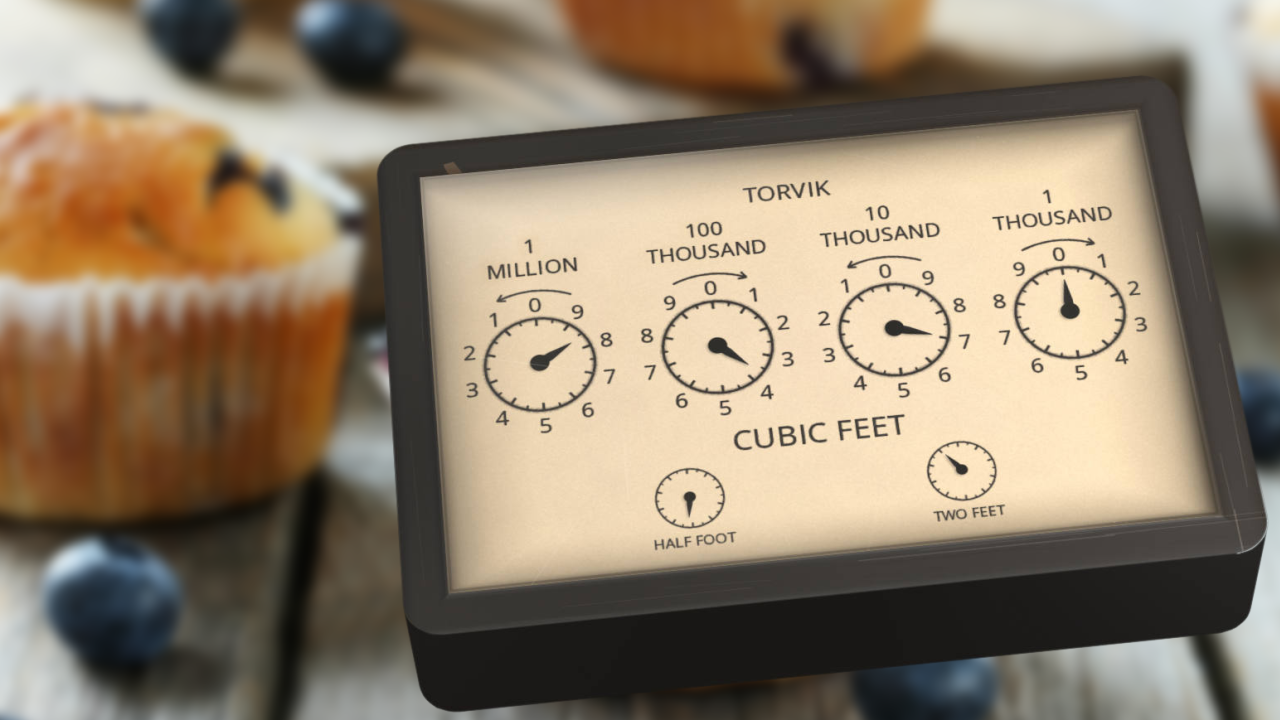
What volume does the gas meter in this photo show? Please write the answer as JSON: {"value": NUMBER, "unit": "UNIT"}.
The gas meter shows {"value": 837000, "unit": "ft³"}
